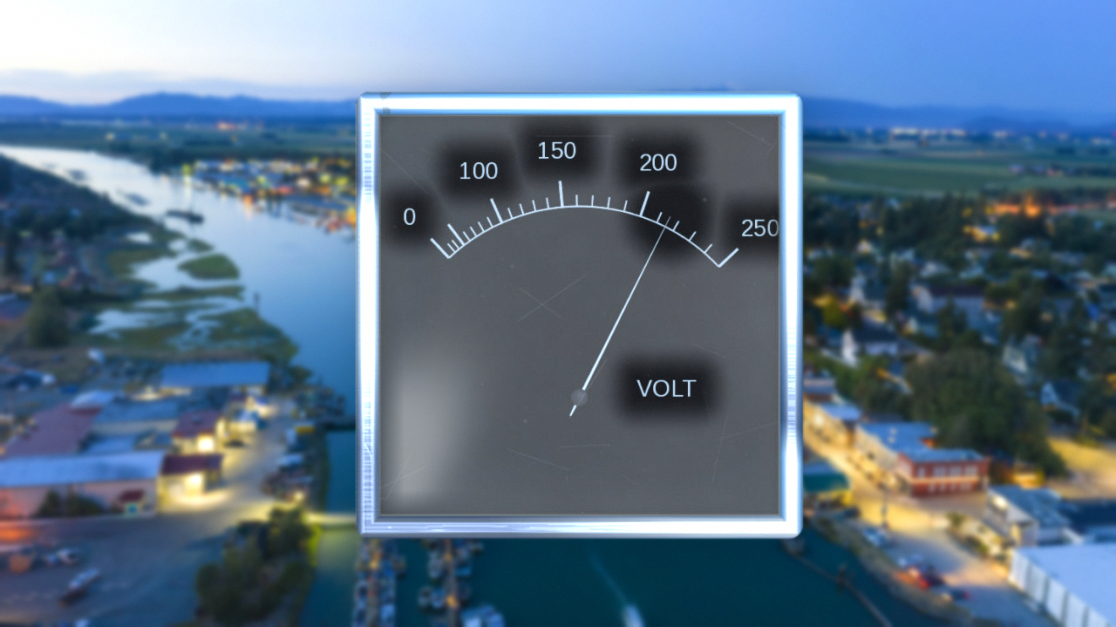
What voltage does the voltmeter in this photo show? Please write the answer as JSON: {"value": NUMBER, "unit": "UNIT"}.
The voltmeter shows {"value": 215, "unit": "V"}
